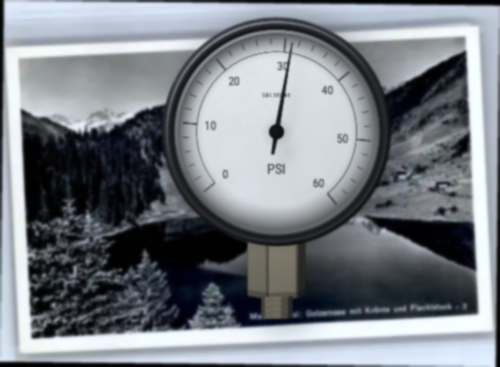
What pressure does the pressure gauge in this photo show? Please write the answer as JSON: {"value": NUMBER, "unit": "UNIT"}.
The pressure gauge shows {"value": 31, "unit": "psi"}
